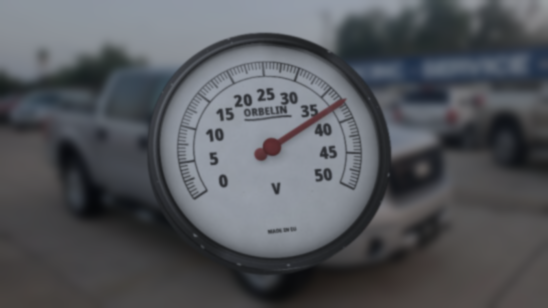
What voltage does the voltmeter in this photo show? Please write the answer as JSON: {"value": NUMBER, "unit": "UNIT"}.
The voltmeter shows {"value": 37.5, "unit": "V"}
